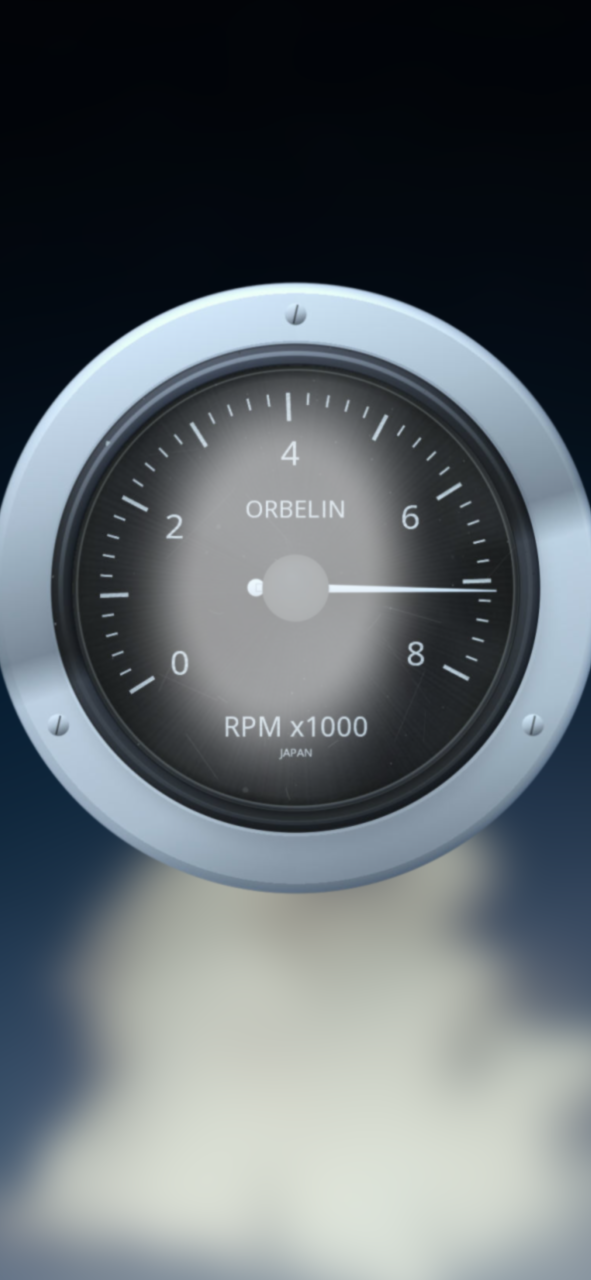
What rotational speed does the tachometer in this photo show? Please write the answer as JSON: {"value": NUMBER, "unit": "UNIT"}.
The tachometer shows {"value": 7100, "unit": "rpm"}
